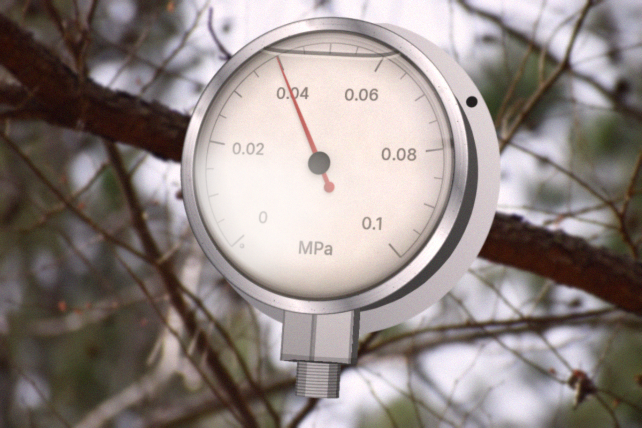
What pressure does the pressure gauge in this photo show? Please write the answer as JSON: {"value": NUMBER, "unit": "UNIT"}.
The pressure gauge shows {"value": 0.04, "unit": "MPa"}
